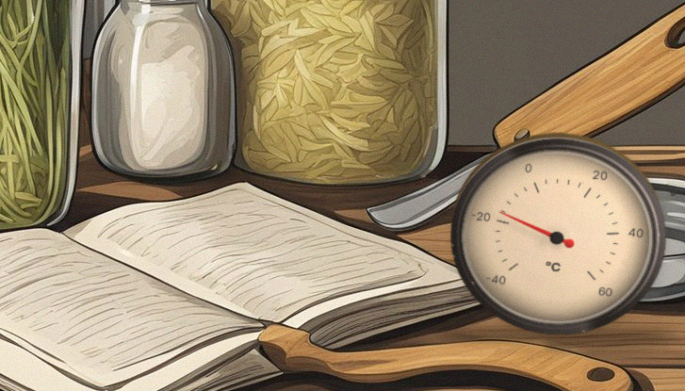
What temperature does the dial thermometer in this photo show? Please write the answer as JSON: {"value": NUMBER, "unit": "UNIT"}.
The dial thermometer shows {"value": -16, "unit": "°C"}
